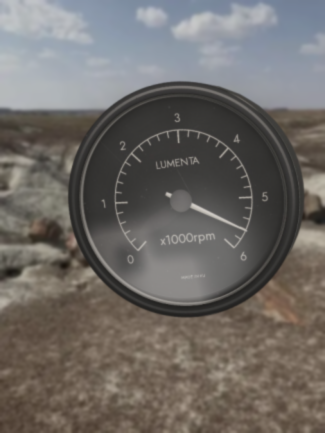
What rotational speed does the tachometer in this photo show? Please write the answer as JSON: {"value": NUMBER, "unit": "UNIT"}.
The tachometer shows {"value": 5600, "unit": "rpm"}
